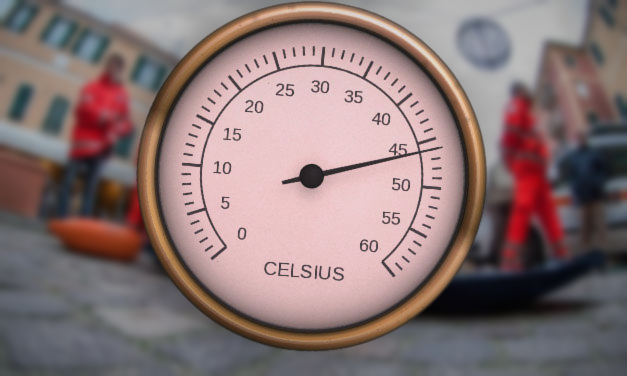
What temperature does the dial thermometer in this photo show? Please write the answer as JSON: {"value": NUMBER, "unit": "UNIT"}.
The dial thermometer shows {"value": 46, "unit": "°C"}
